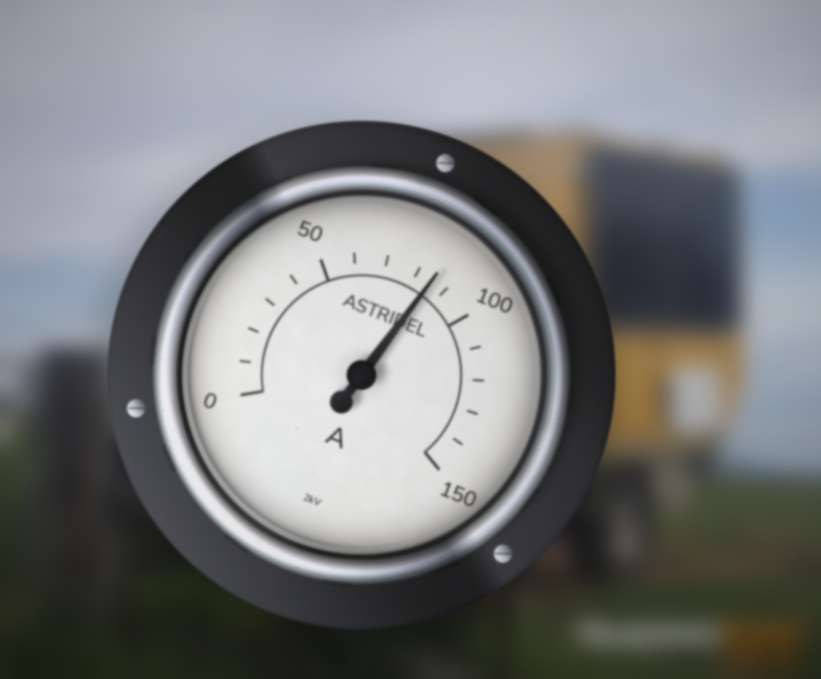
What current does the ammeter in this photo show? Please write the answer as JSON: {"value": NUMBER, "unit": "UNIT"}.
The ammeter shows {"value": 85, "unit": "A"}
